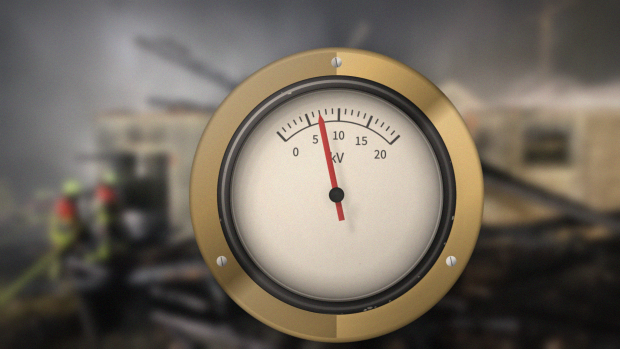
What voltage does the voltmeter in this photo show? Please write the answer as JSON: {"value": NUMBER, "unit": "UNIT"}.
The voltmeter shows {"value": 7, "unit": "kV"}
